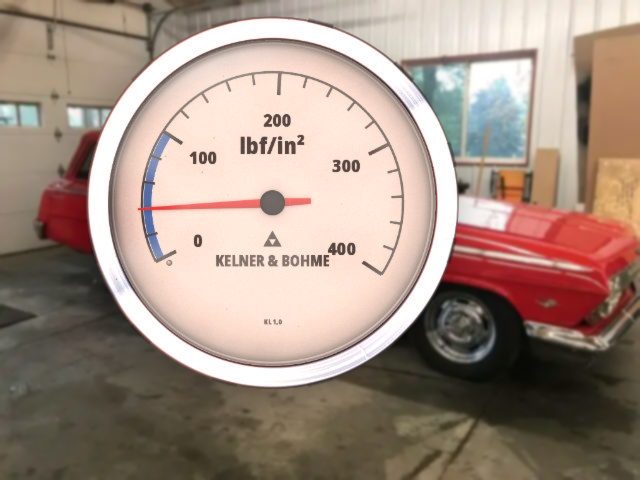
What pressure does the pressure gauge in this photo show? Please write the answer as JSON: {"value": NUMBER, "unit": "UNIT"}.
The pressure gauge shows {"value": 40, "unit": "psi"}
